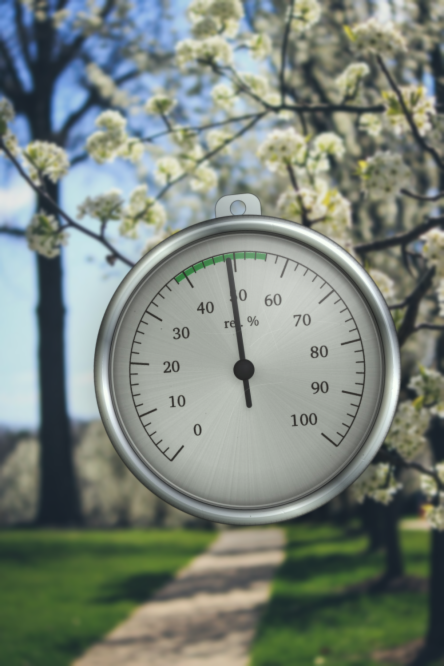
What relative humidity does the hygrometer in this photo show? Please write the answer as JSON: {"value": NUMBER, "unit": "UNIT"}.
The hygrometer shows {"value": 49, "unit": "%"}
